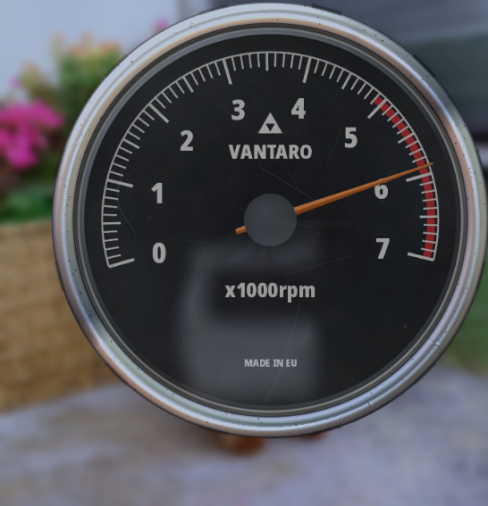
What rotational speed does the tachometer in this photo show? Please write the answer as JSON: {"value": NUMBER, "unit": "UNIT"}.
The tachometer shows {"value": 5900, "unit": "rpm"}
